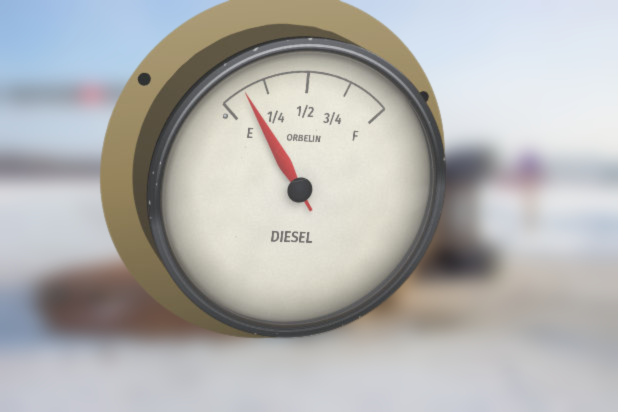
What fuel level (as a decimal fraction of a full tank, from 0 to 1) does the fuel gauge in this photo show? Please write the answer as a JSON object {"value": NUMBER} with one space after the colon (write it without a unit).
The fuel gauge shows {"value": 0.125}
